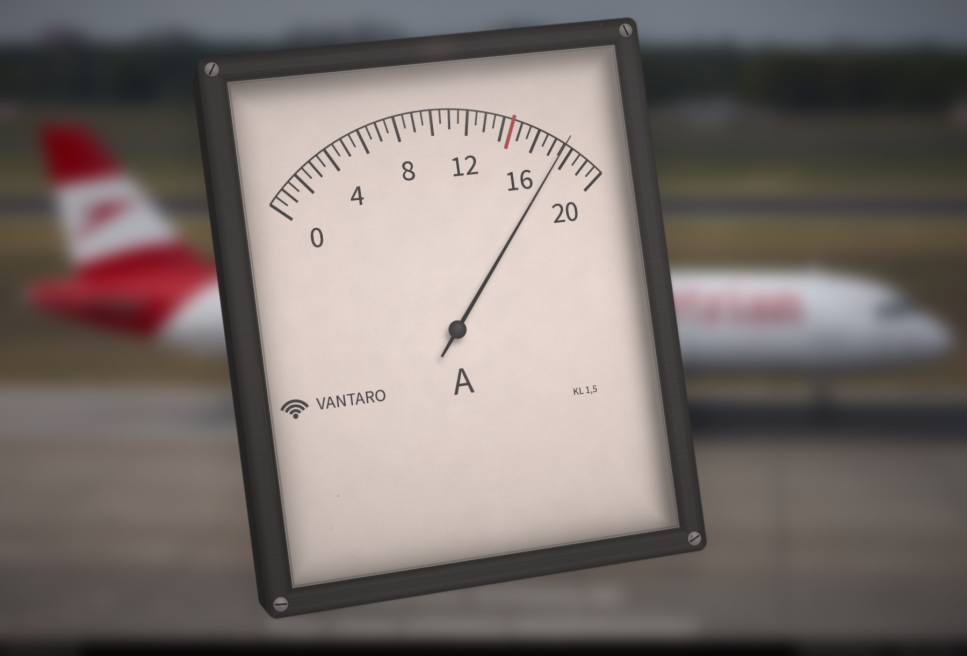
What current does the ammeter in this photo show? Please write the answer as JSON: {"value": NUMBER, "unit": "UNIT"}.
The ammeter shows {"value": 17.5, "unit": "A"}
